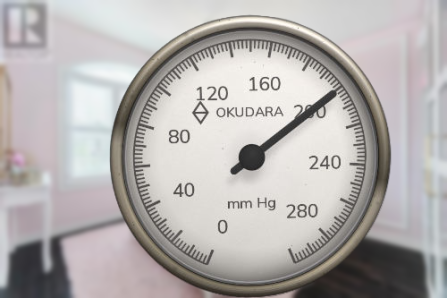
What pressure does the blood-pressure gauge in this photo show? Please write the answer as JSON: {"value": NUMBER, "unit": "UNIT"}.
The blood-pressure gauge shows {"value": 200, "unit": "mmHg"}
